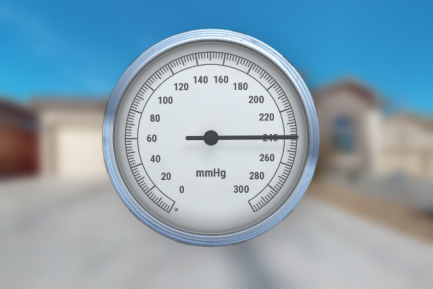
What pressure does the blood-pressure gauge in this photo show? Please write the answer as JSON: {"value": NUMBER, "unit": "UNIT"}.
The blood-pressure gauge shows {"value": 240, "unit": "mmHg"}
